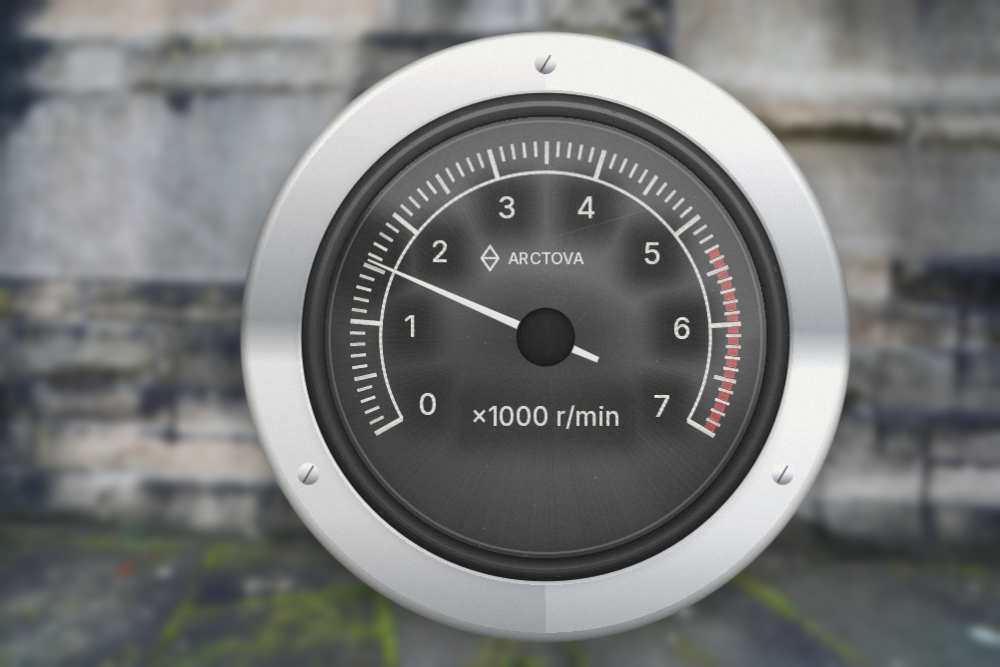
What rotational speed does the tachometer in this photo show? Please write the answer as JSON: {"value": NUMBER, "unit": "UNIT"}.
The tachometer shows {"value": 1550, "unit": "rpm"}
